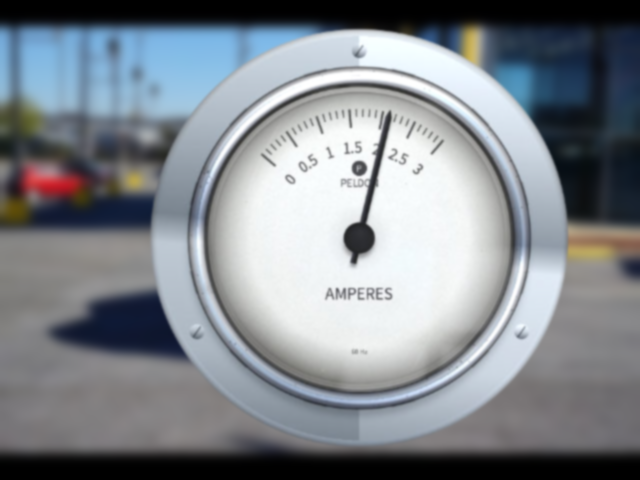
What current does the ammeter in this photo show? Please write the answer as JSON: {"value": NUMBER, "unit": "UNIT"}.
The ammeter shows {"value": 2.1, "unit": "A"}
